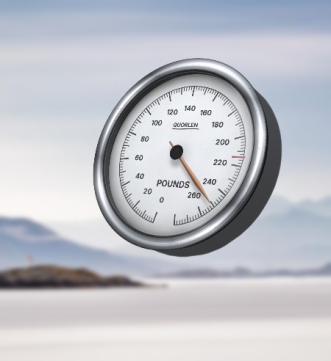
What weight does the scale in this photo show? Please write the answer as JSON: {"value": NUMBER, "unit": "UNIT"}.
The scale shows {"value": 250, "unit": "lb"}
